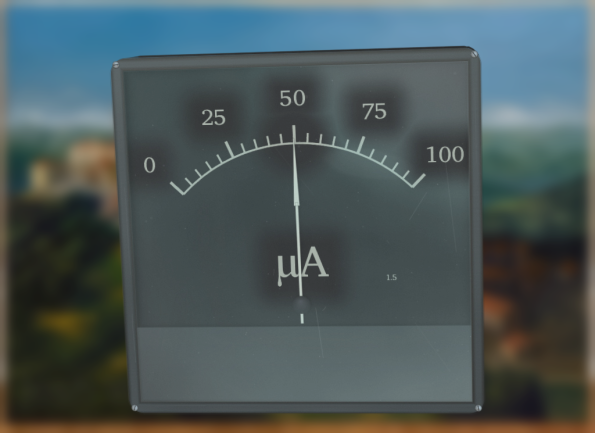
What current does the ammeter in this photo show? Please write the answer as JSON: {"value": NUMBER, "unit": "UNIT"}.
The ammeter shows {"value": 50, "unit": "µA"}
